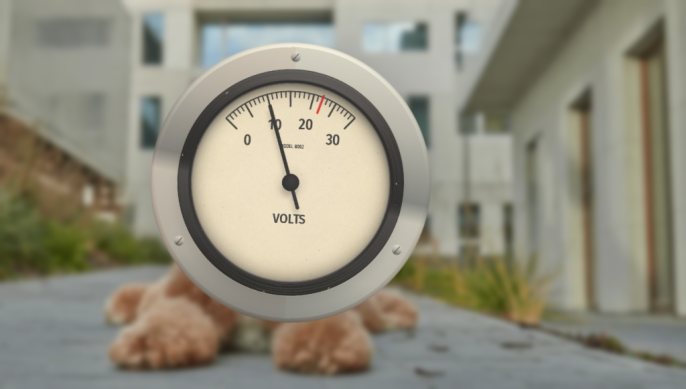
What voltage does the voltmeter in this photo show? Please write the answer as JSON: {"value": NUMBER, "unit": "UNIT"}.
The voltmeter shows {"value": 10, "unit": "V"}
